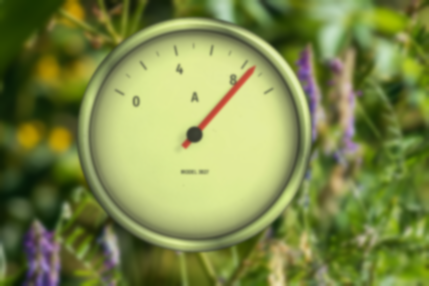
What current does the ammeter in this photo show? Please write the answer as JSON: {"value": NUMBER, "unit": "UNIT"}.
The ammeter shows {"value": 8.5, "unit": "A"}
